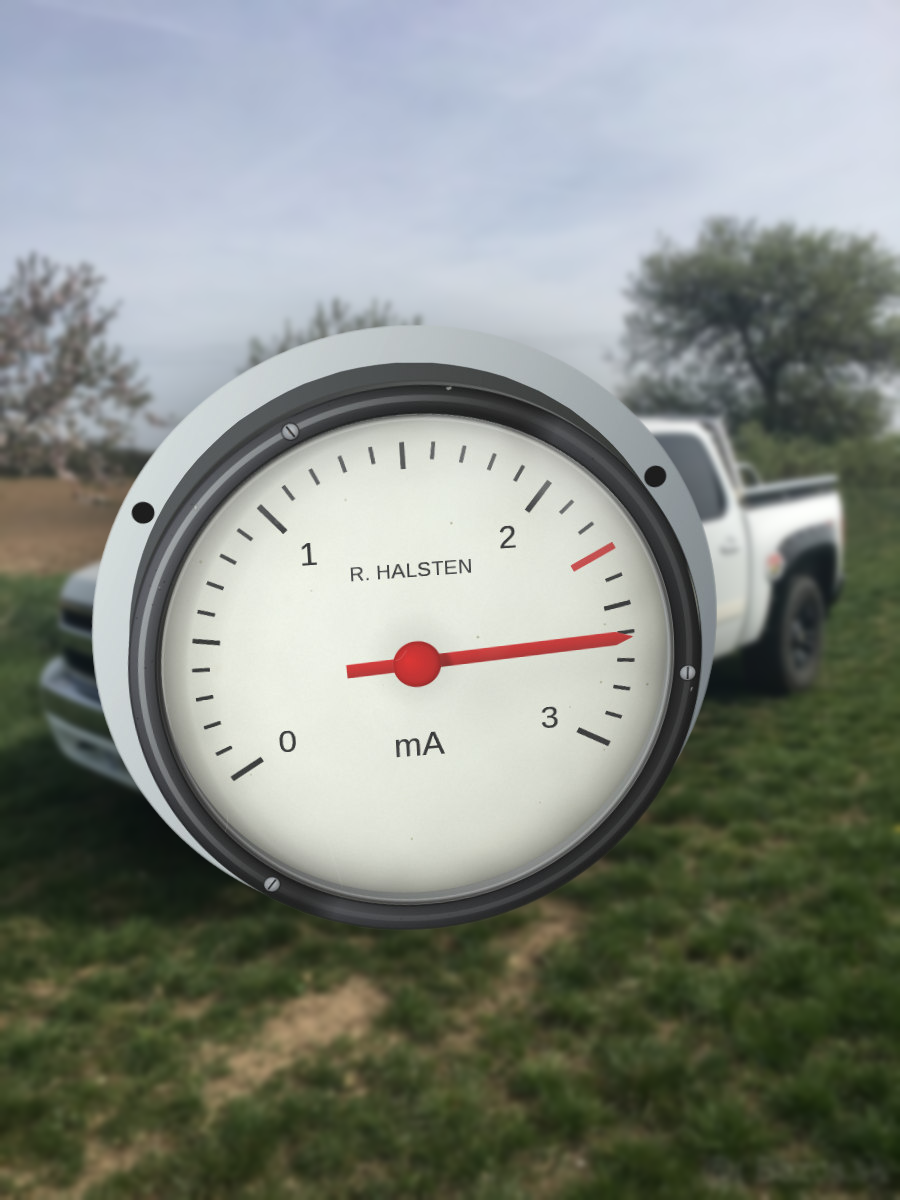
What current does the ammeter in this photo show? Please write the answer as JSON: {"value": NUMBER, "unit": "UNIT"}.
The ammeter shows {"value": 2.6, "unit": "mA"}
